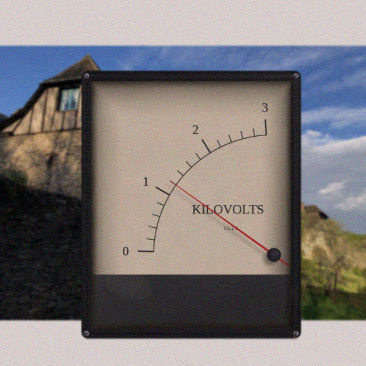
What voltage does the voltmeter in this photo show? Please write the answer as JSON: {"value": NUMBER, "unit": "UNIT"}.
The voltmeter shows {"value": 1.2, "unit": "kV"}
